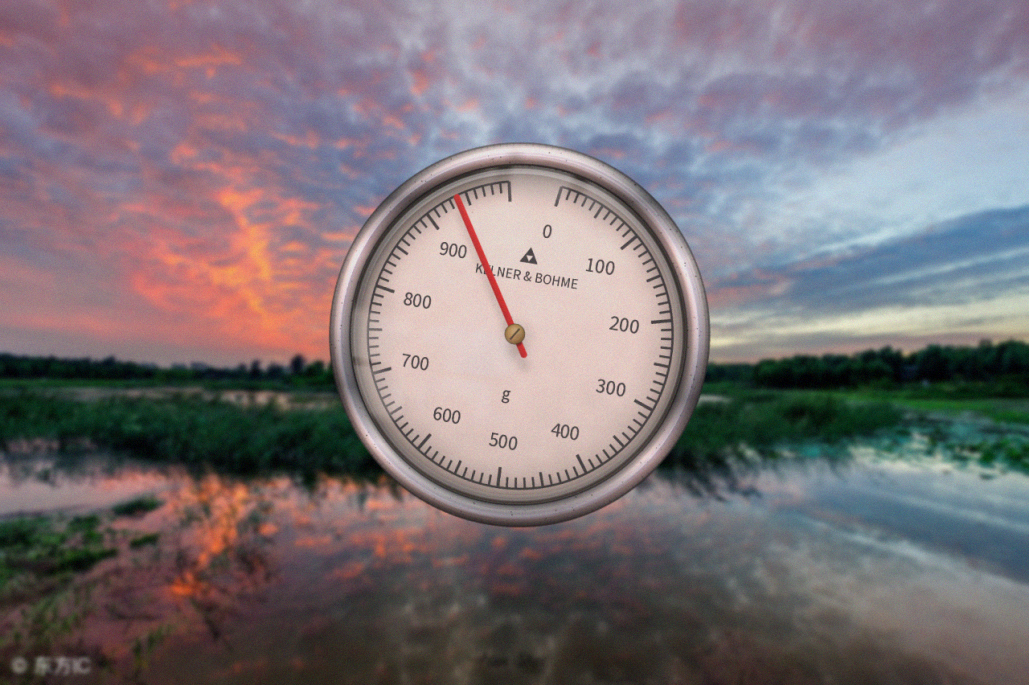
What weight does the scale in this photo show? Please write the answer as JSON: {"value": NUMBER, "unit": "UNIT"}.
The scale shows {"value": 940, "unit": "g"}
